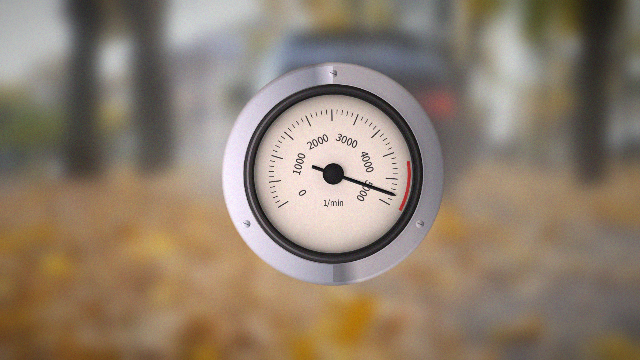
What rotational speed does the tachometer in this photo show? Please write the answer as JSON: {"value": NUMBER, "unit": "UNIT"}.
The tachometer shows {"value": 4800, "unit": "rpm"}
